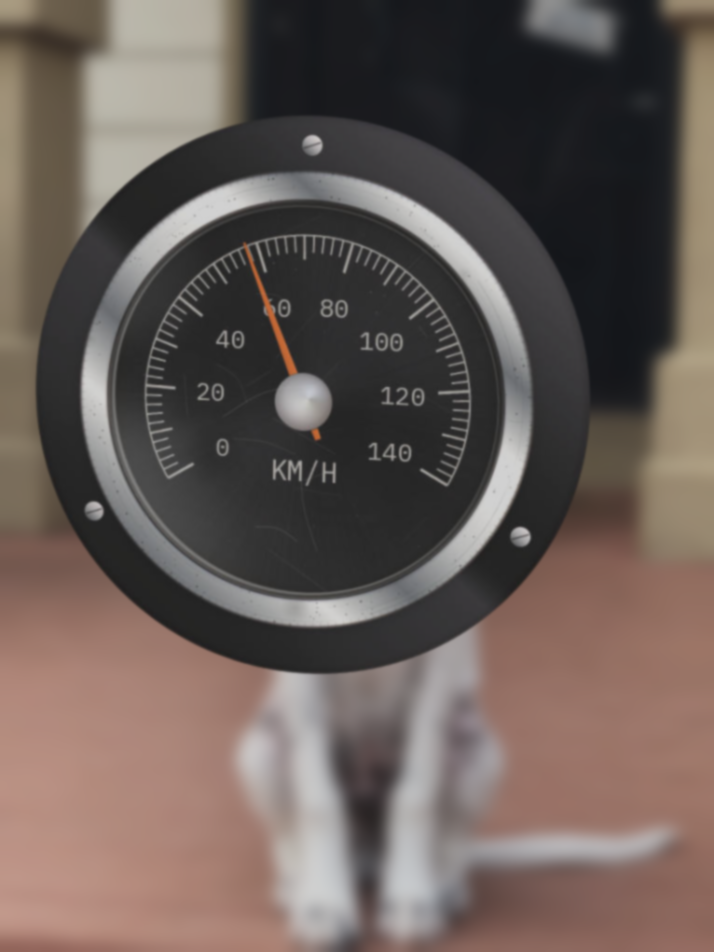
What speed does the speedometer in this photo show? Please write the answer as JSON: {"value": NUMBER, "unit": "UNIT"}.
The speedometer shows {"value": 58, "unit": "km/h"}
